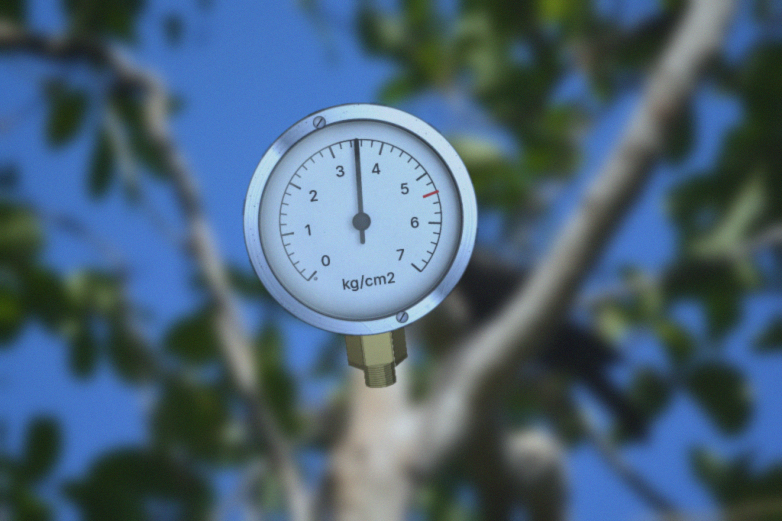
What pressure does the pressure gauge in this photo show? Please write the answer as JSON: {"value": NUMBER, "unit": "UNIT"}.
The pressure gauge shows {"value": 3.5, "unit": "kg/cm²"}
